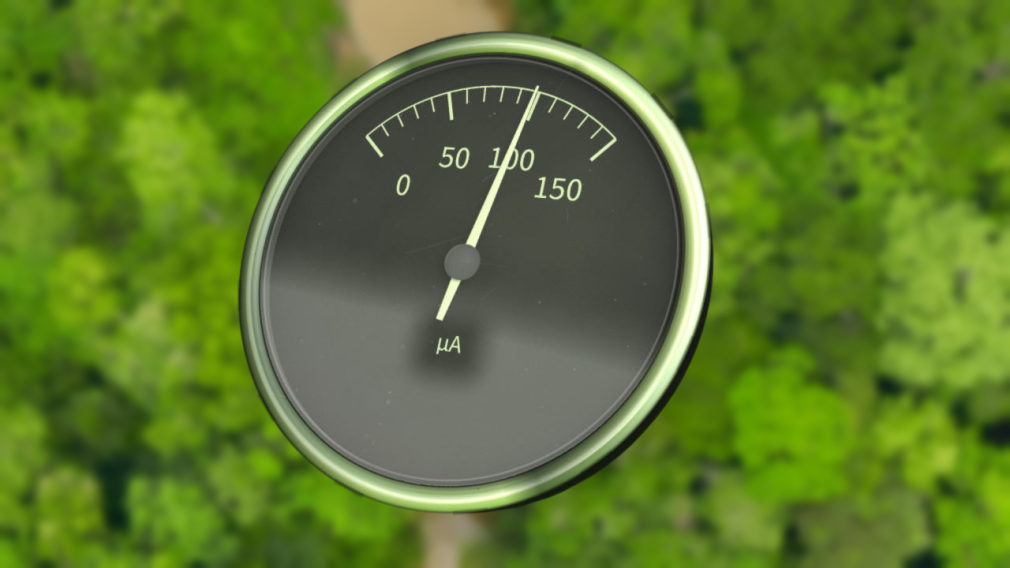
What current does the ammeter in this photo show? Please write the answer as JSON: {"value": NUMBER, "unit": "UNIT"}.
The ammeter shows {"value": 100, "unit": "µA"}
